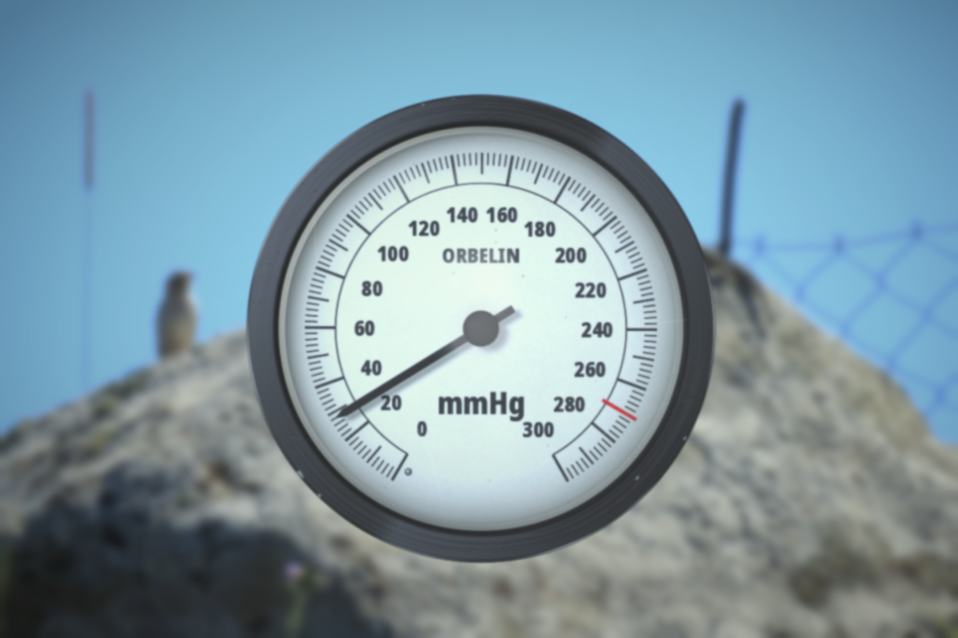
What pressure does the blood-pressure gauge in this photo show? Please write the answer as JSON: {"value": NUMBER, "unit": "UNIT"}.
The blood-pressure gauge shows {"value": 28, "unit": "mmHg"}
